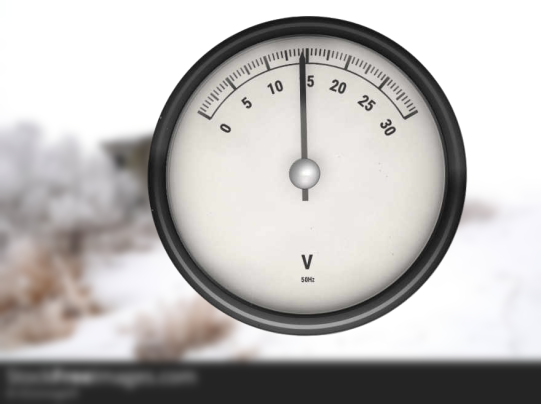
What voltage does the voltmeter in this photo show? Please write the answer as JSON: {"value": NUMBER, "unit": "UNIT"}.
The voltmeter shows {"value": 14.5, "unit": "V"}
